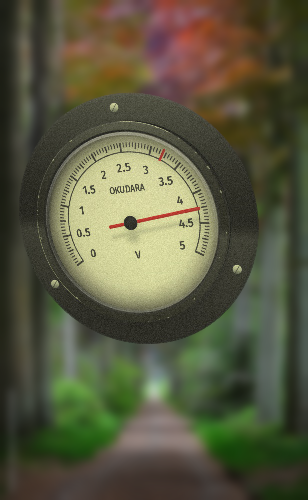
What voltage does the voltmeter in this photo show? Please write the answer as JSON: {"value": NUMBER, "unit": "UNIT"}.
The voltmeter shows {"value": 4.25, "unit": "V"}
